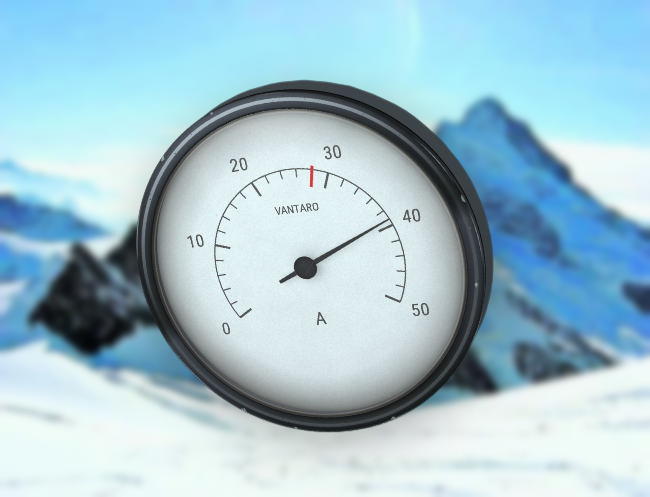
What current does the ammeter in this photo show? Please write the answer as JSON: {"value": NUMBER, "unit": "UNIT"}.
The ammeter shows {"value": 39, "unit": "A"}
